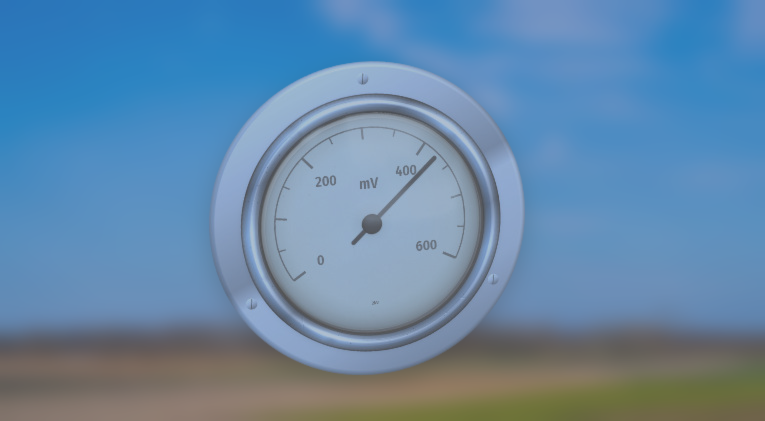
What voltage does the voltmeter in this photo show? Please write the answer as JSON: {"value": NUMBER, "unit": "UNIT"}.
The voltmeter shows {"value": 425, "unit": "mV"}
